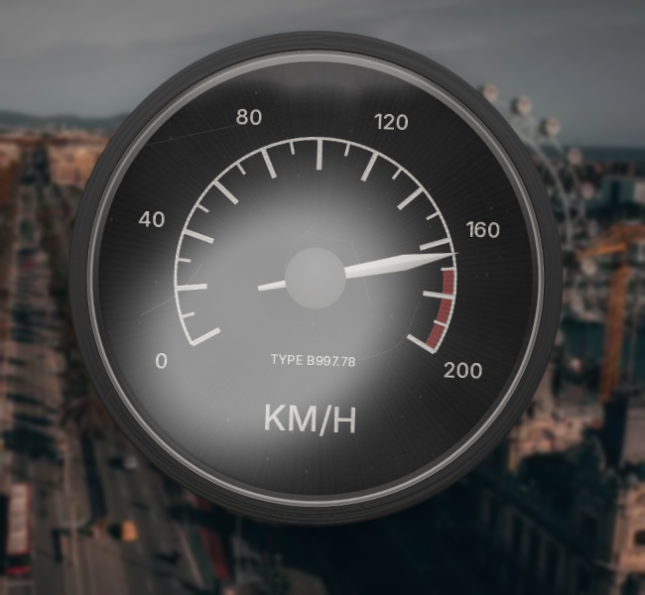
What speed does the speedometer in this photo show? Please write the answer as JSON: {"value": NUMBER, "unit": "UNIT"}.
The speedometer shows {"value": 165, "unit": "km/h"}
